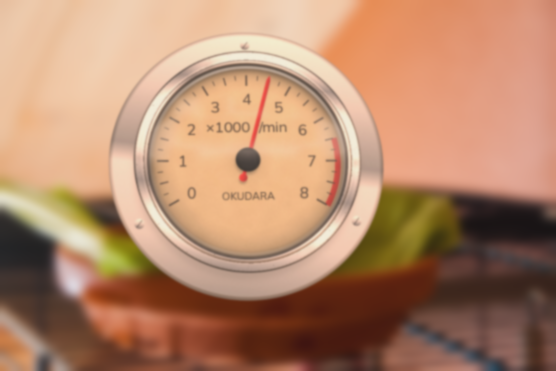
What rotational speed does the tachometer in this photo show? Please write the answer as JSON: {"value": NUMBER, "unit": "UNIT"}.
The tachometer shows {"value": 4500, "unit": "rpm"}
